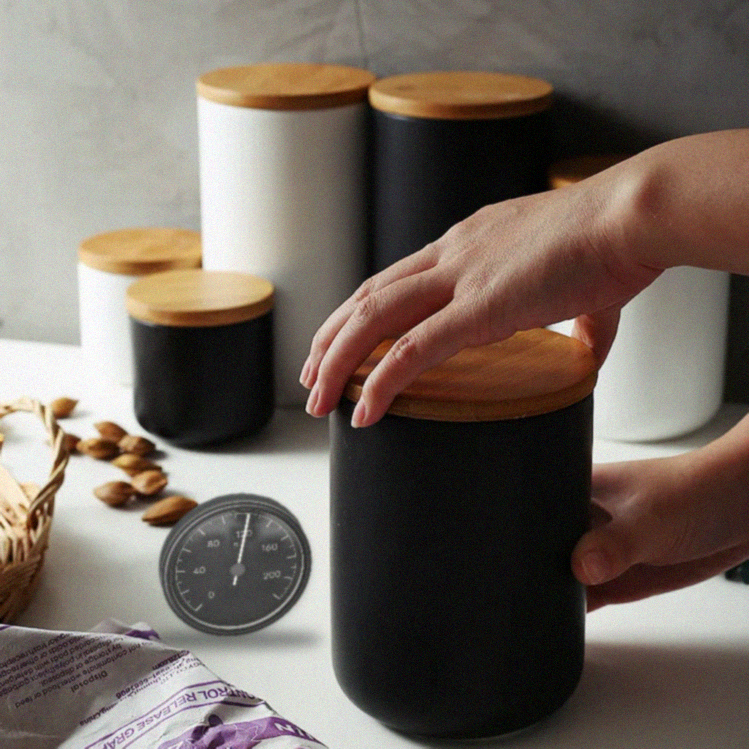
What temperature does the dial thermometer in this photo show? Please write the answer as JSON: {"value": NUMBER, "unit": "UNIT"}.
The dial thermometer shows {"value": 120, "unit": "°F"}
